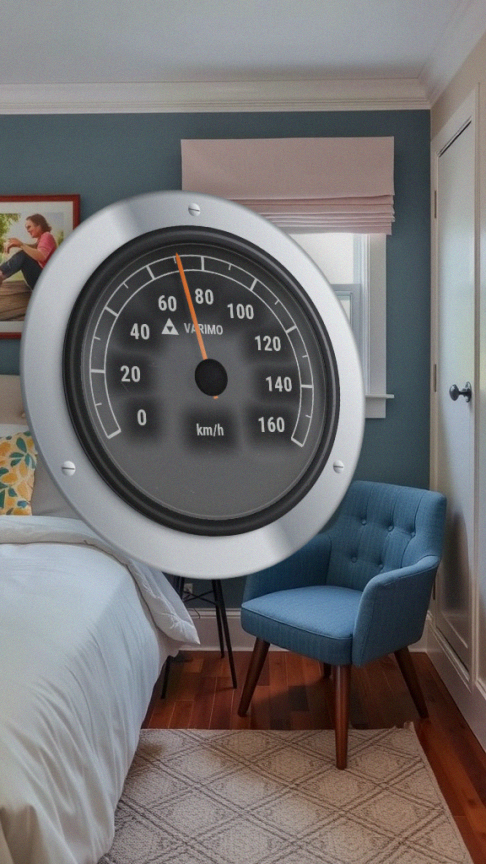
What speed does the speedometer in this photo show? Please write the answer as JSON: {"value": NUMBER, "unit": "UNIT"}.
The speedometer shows {"value": 70, "unit": "km/h"}
